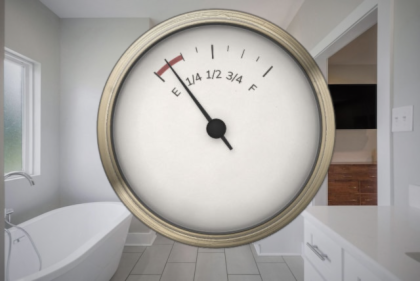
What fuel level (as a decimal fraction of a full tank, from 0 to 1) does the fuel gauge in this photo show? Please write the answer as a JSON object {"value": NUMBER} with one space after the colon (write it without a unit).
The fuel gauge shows {"value": 0.125}
